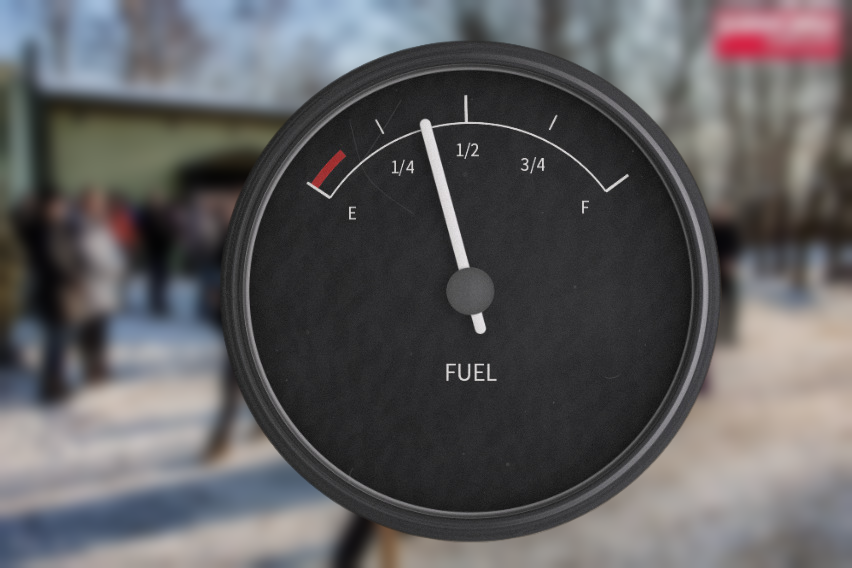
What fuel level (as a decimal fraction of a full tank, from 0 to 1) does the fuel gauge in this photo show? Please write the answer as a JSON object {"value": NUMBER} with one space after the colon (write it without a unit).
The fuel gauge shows {"value": 0.375}
